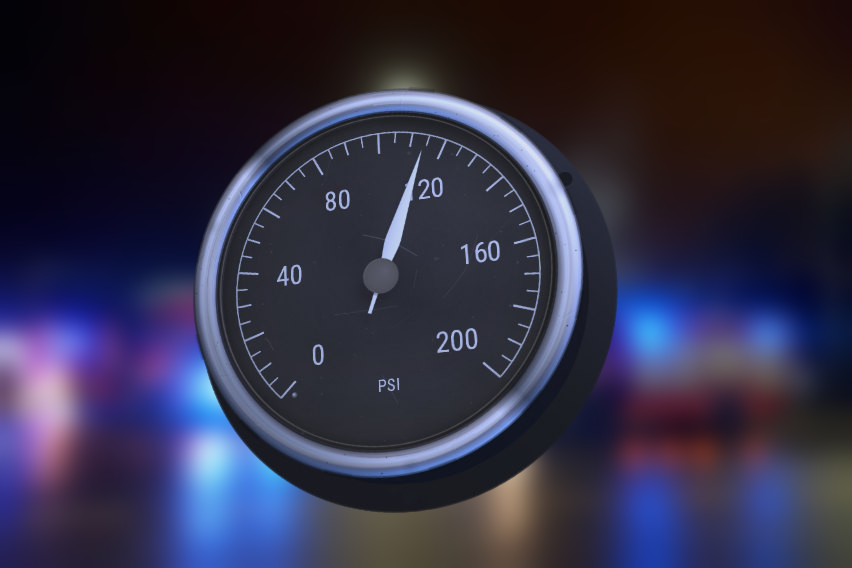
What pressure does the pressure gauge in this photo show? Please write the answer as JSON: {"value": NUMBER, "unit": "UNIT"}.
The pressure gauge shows {"value": 115, "unit": "psi"}
